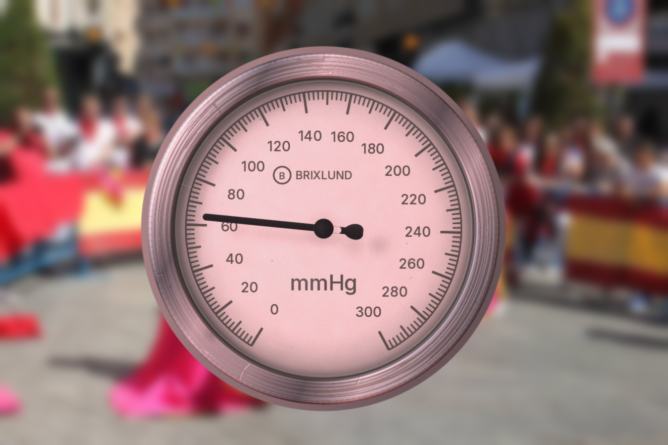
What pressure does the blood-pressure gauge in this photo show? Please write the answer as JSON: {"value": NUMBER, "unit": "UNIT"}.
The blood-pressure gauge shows {"value": 64, "unit": "mmHg"}
